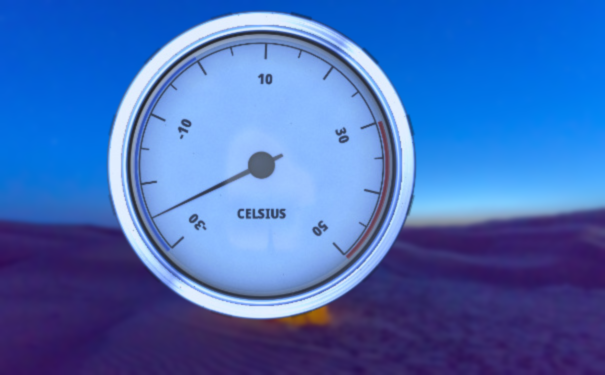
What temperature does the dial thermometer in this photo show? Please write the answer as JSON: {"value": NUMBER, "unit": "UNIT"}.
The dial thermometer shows {"value": -25, "unit": "°C"}
